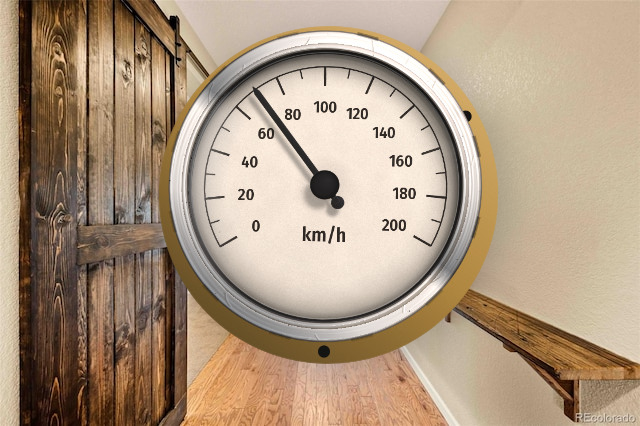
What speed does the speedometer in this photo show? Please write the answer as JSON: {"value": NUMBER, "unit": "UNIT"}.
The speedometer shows {"value": 70, "unit": "km/h"}
